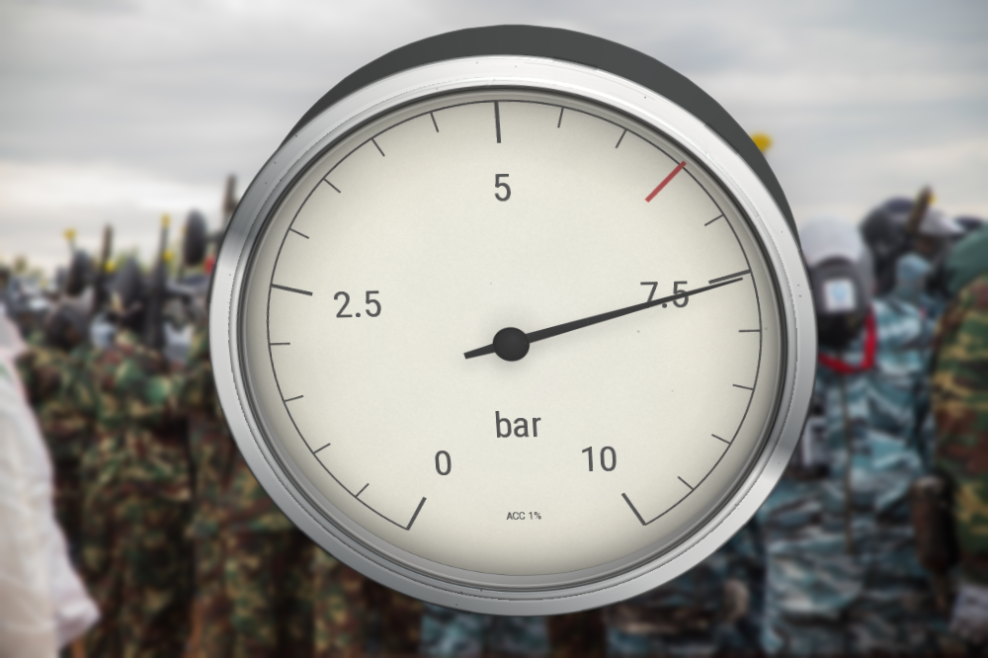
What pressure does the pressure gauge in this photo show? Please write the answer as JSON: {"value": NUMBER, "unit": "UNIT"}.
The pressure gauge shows {"value": 7.5, "unit": "bar"}
